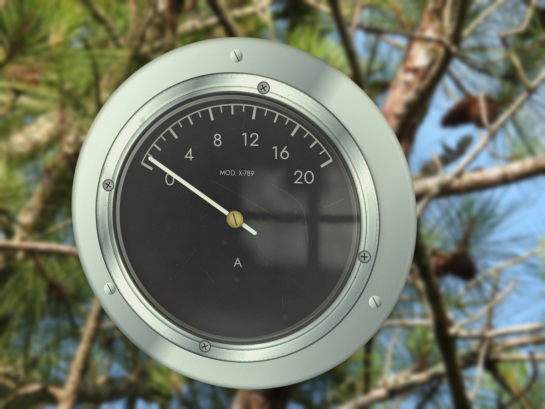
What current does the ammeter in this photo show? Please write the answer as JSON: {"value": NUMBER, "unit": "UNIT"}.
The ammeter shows {"value": 1, "unit": "A"}
